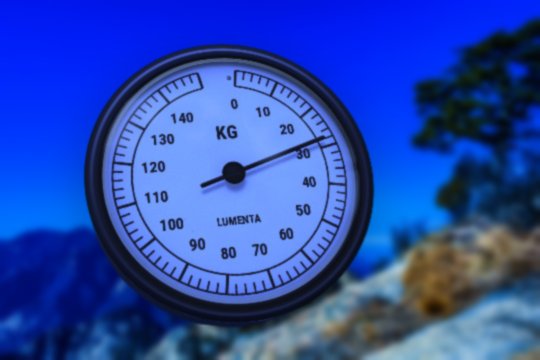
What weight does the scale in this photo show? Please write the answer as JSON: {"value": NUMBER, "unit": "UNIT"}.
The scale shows {"value": 28, "unit": "kg"}
